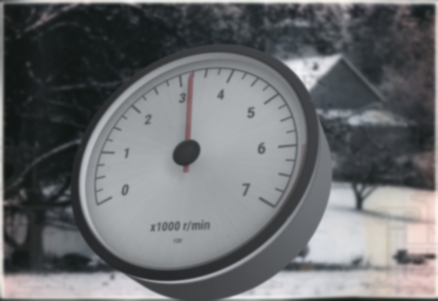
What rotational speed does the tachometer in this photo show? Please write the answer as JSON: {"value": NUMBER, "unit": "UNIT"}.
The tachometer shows {"value": 3250, "unit": "rpm"}
